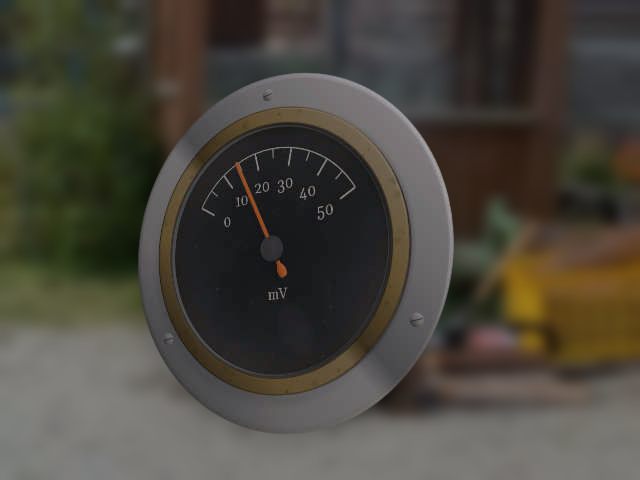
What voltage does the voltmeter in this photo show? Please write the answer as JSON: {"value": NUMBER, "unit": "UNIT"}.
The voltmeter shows {"value": 15, "unit": "mV"}
